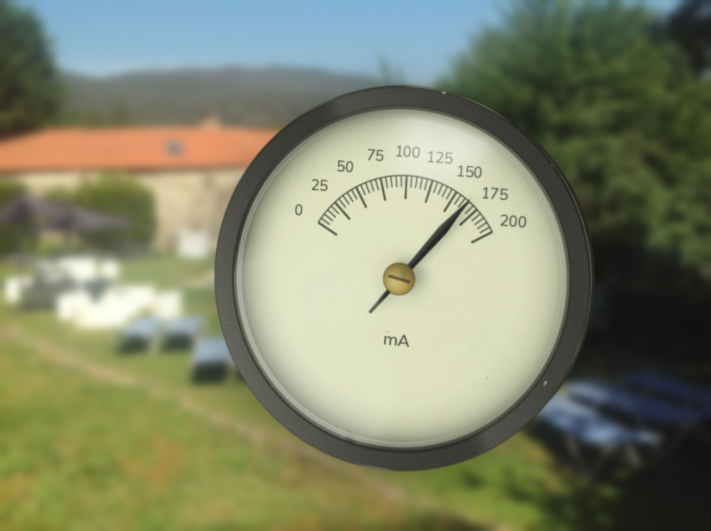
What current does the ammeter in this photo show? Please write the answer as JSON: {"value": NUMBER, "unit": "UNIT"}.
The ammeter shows {"value": 165, "unit": "mA"}
